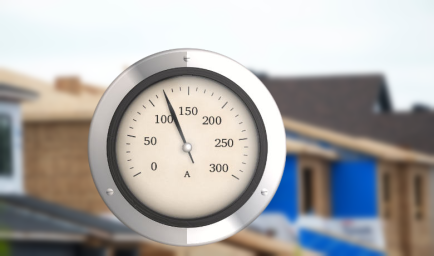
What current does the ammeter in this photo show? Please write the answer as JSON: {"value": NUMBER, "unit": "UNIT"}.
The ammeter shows {"value": 120, "unit": "A"}
